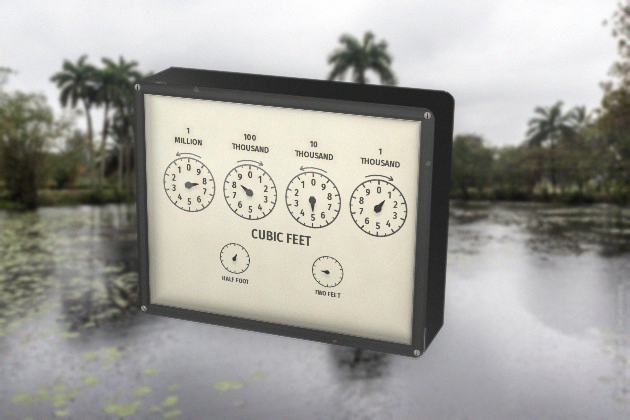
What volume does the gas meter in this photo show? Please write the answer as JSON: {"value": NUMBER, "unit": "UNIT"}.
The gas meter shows {"value": 785100, "unit": "ft³"}
